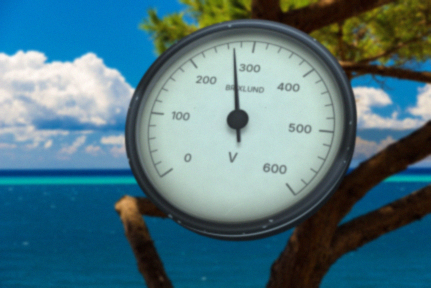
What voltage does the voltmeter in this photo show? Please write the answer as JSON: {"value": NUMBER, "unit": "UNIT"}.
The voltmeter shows {"value": 270, "unit": "V"}
